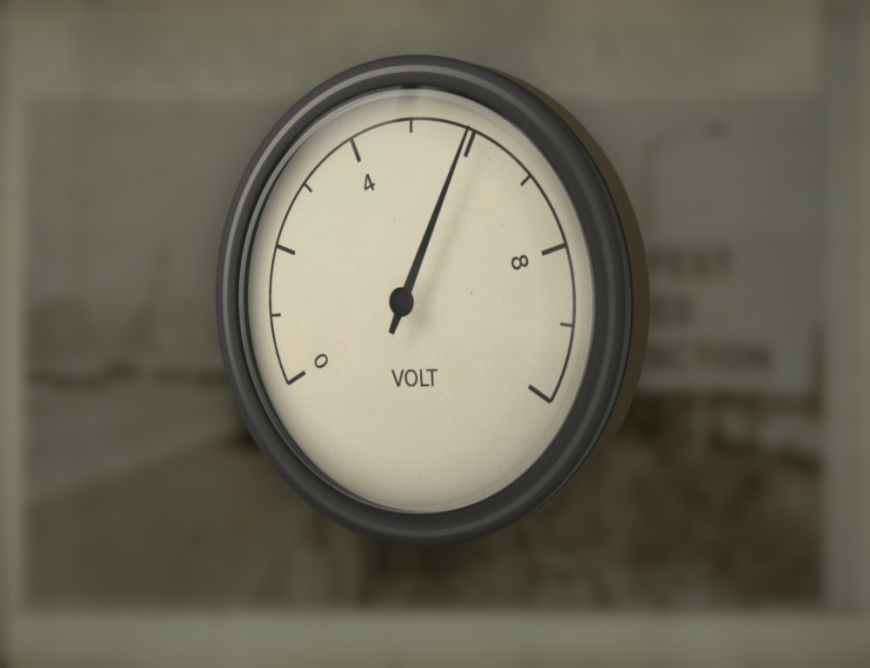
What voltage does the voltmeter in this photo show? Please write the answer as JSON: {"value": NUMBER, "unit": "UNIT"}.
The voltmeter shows {"value": 6, "unit": "V"}
